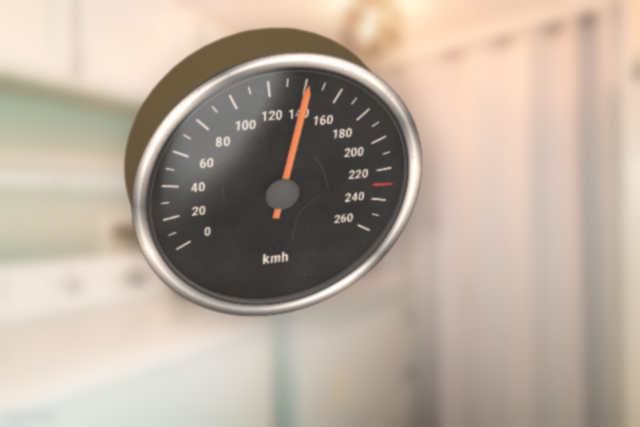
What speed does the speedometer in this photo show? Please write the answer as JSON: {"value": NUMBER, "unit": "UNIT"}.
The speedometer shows {"value": 140, "unit": "km/h"}
